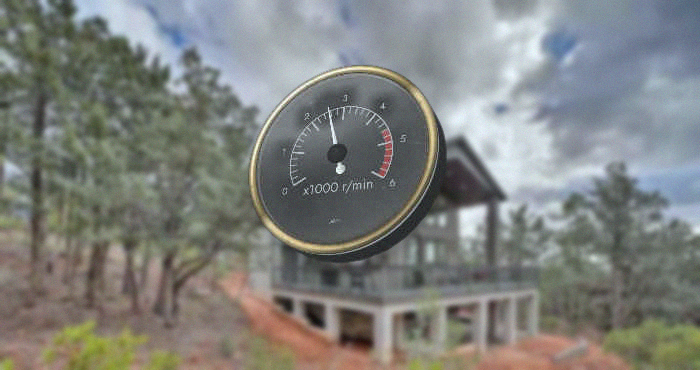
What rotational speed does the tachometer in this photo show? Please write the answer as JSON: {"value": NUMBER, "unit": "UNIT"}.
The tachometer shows {"value": 2600, "unit": "rpm"}
